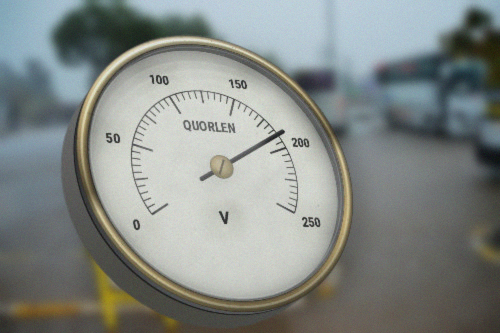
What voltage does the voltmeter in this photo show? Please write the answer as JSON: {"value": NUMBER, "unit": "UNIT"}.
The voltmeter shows {"value": 190, "unit": "V"}
